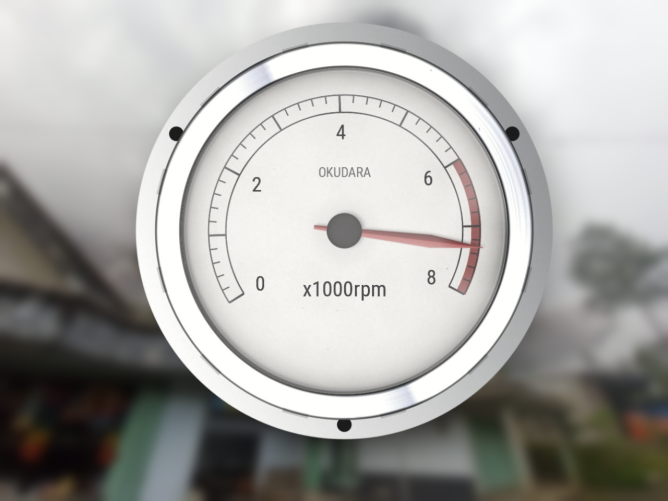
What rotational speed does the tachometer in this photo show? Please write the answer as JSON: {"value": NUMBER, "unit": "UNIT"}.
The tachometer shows {"value": 7300, "unit": "rpm"}
